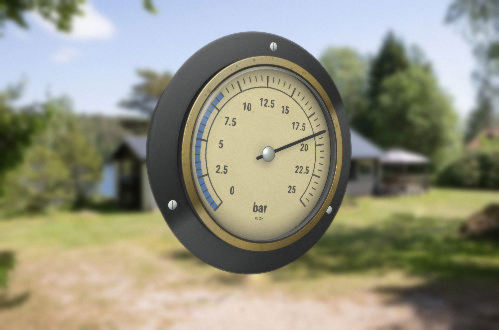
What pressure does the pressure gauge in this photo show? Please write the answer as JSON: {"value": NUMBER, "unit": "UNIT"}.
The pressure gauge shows {"value": 19, "unit": "bar"}
